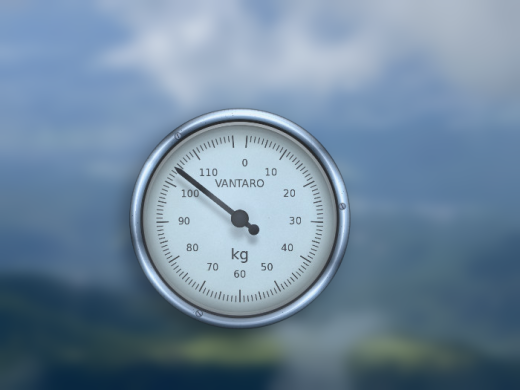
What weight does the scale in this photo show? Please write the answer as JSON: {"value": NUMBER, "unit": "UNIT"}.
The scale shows {"value": 104, "unit": "kg"}
